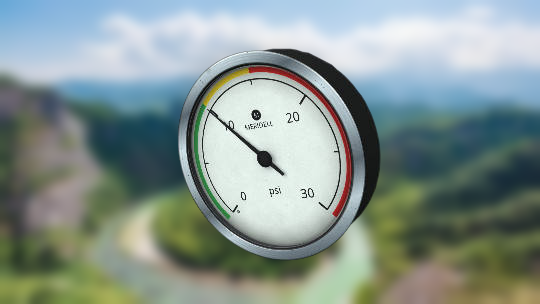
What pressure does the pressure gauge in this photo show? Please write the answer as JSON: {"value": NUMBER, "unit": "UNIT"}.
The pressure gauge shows {"value": 10, "unit": "psi"}
